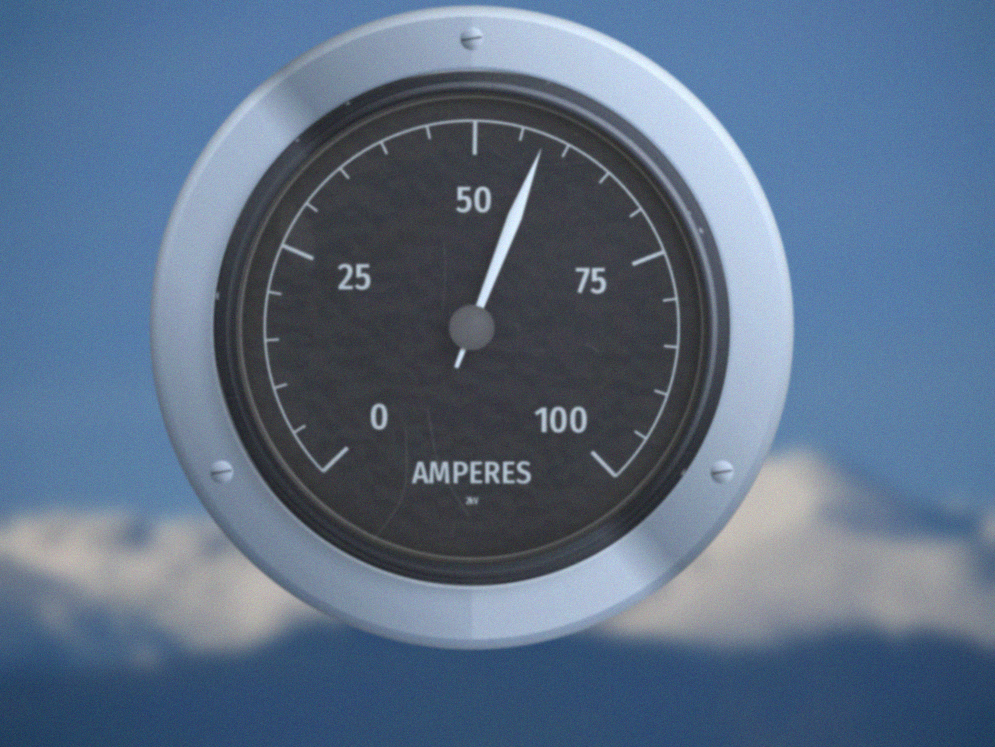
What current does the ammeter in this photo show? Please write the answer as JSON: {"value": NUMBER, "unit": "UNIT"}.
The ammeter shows {"value": 57.5, "unit": "A"}
